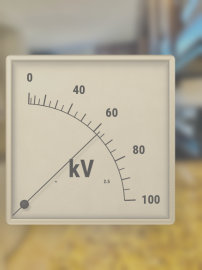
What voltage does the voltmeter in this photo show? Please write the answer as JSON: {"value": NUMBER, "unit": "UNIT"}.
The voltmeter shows {"value": 62.5, "unit": "kV"}
